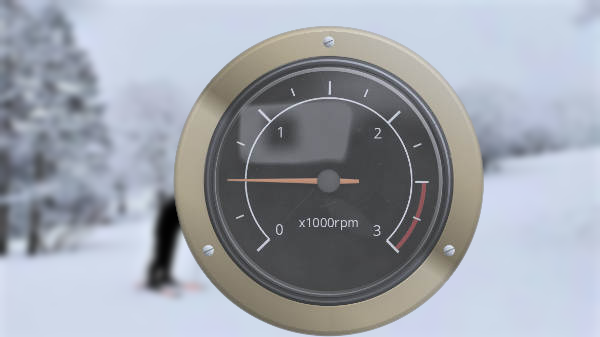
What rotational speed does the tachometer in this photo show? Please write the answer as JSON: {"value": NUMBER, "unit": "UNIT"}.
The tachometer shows {"value": 500, "unit": "rpm"}
